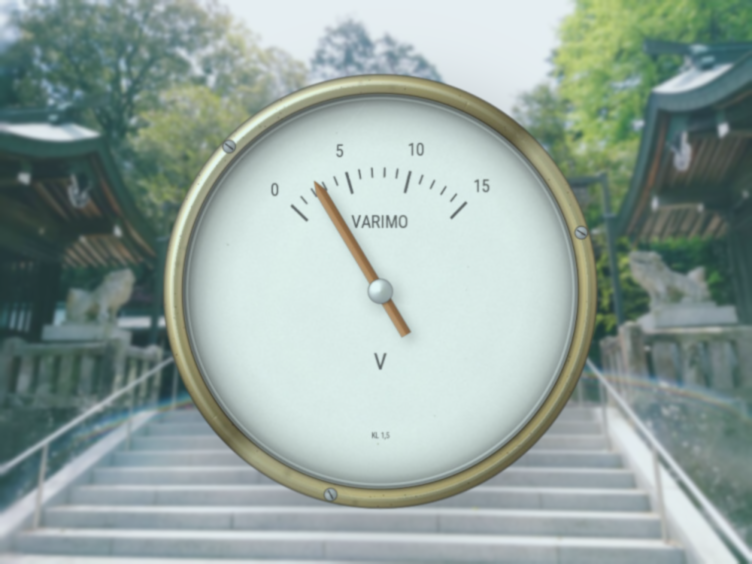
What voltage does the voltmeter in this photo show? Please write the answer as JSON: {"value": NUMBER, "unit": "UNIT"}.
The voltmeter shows {"value": 2.5, "unit": "V"}
